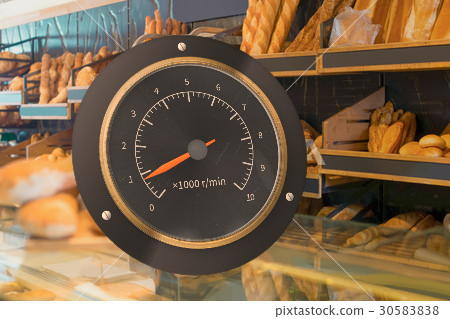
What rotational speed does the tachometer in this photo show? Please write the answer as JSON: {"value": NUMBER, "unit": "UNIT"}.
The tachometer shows {"value": 800, "unit": "rpm"}
